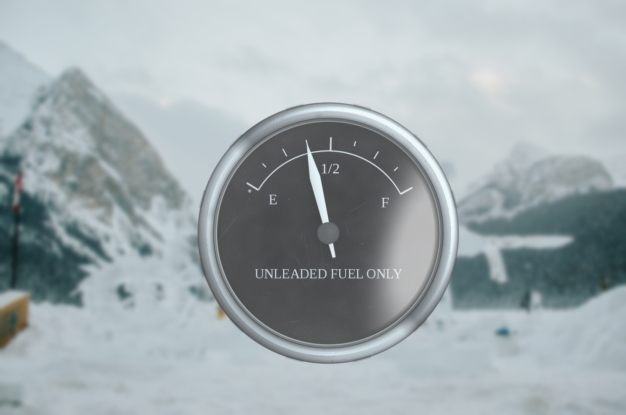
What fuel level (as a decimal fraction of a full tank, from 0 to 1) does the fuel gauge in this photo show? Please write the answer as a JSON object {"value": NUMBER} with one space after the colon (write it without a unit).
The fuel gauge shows {"value": 0.375}
